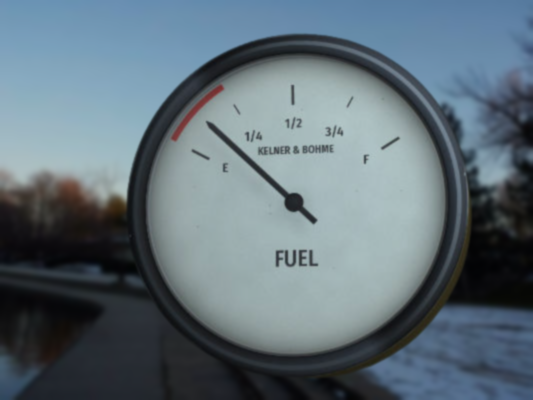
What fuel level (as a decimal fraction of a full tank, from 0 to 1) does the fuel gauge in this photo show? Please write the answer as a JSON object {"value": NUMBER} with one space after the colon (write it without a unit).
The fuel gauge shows {"value": 0.125}
